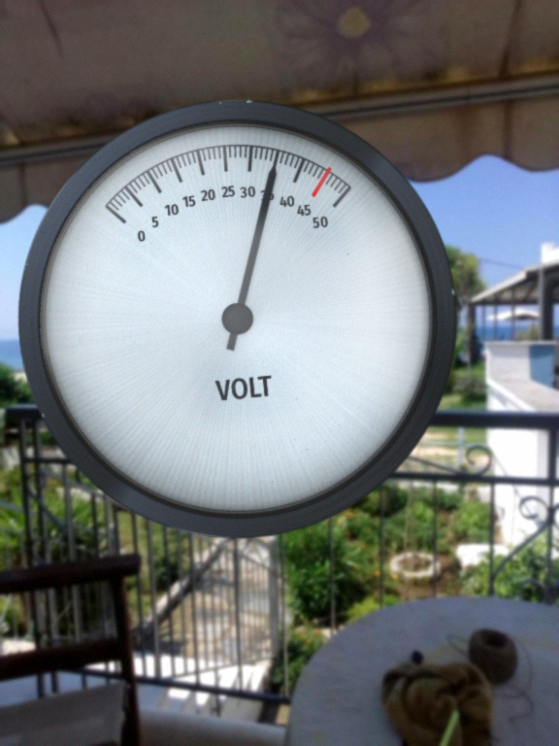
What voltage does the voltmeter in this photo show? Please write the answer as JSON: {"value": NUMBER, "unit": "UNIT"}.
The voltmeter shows {"value": 35, "unit": "V"}
